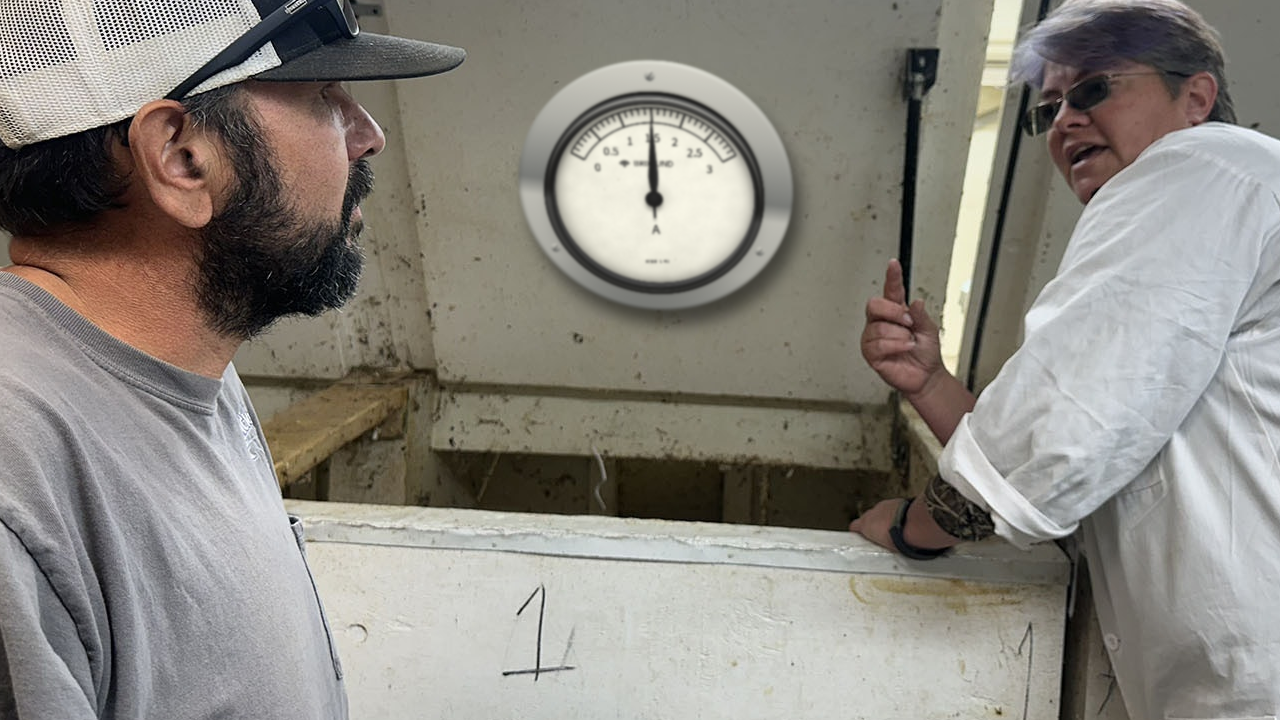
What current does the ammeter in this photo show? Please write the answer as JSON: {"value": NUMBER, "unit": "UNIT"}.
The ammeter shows {"value": 1.5, "unit": "A"}
